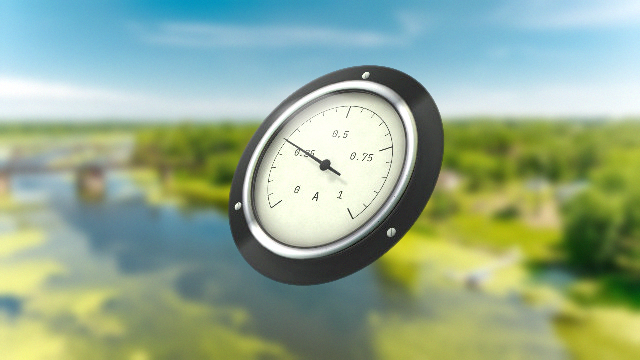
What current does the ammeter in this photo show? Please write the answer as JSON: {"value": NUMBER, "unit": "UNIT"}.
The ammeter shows {"value": 0.25, "unit": "A"}
